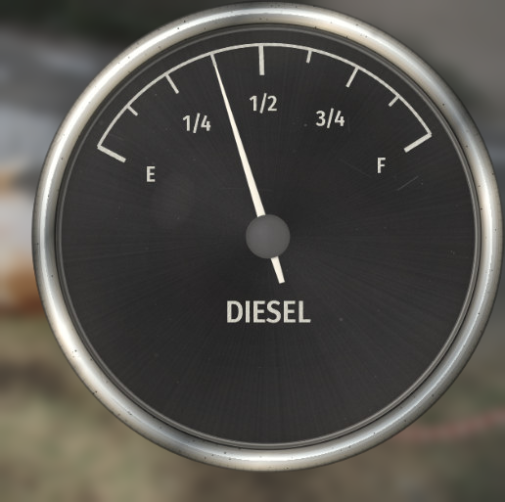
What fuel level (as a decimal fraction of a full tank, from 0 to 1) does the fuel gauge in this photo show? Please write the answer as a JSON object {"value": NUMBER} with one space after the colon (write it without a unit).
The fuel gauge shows {"value": 0.375}
